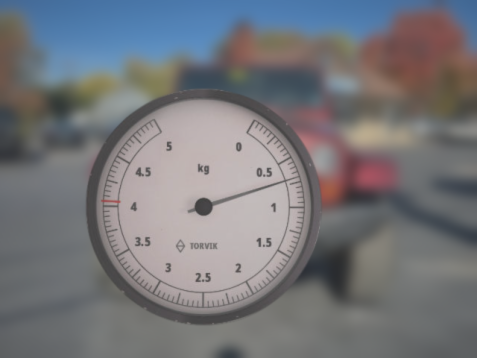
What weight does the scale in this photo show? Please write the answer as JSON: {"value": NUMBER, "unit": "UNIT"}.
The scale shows {"value": 0.7, "unit": "kg"}
